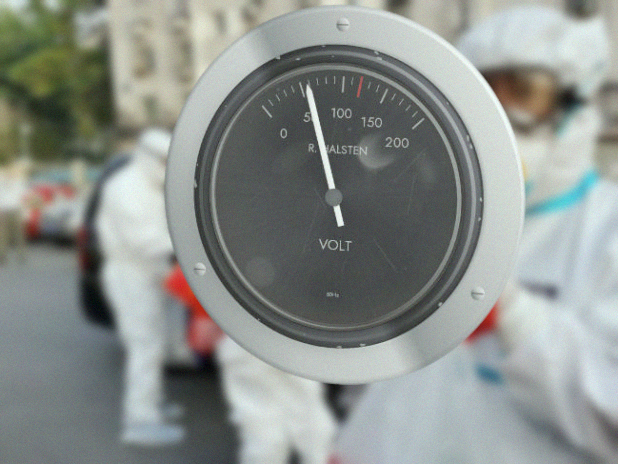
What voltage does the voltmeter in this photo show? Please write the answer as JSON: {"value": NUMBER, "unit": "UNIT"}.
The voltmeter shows {"value": 60, "unit": "V"}
